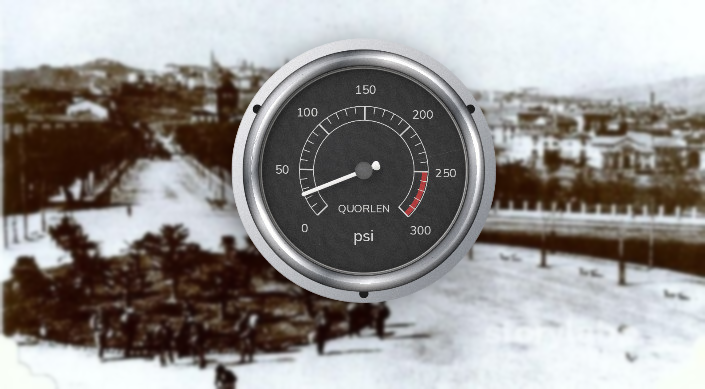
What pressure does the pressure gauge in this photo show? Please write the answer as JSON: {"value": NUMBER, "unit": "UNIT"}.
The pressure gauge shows {"value": 25, "unit": "psi"}
